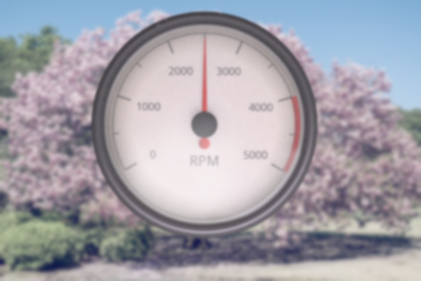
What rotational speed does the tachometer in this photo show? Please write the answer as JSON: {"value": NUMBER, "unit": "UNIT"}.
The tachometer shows {"value": 2500, "unit": "rpm"}
